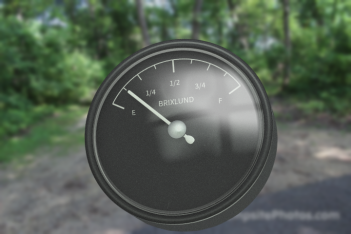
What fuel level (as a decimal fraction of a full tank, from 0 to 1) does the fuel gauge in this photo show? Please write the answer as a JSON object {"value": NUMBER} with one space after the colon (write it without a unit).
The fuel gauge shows {"value": 0.125}
